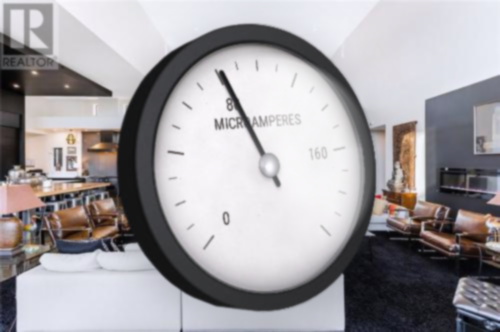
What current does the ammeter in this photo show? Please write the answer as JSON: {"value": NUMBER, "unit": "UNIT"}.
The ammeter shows {"value": 80, "unit": "µA"}
